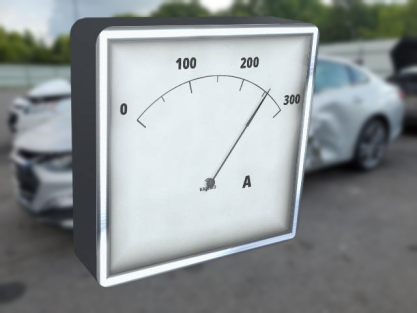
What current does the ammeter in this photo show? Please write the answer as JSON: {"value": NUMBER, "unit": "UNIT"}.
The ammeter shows {"value": 250, "unit": "A"}
